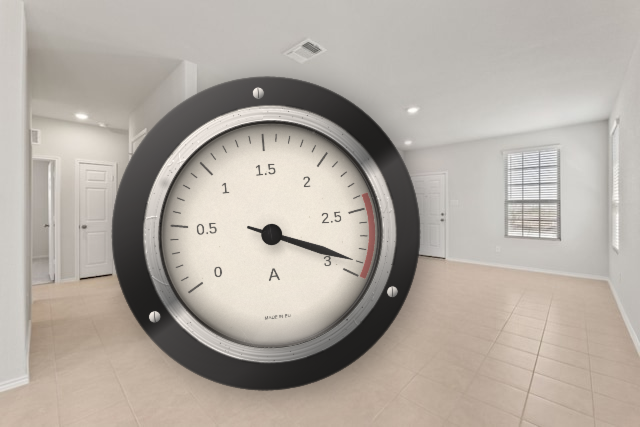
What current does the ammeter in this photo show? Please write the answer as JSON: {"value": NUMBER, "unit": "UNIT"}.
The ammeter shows {"value": 2.9, "unit": "A"}
